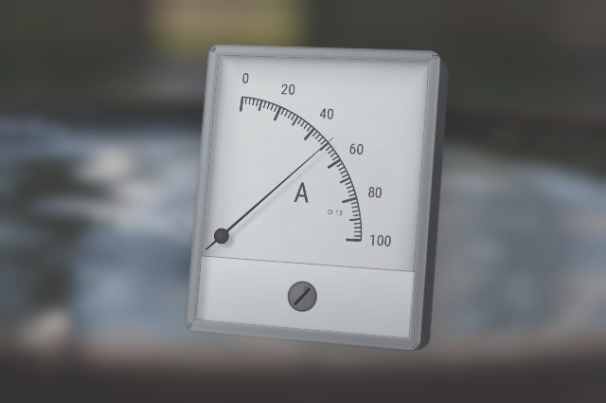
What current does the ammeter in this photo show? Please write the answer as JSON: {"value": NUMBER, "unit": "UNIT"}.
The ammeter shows {"value": 50, "unit": "A"}
